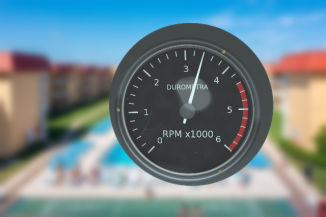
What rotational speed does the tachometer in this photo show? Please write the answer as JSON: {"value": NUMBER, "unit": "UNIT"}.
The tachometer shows {"value": 3400, "unit": "rpm"}
